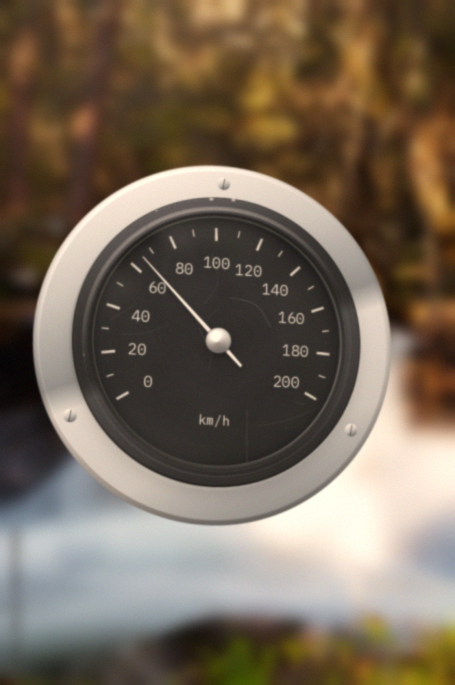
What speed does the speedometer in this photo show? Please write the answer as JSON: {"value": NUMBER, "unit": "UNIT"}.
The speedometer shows {"value": 65, "unit": "km/h"}
